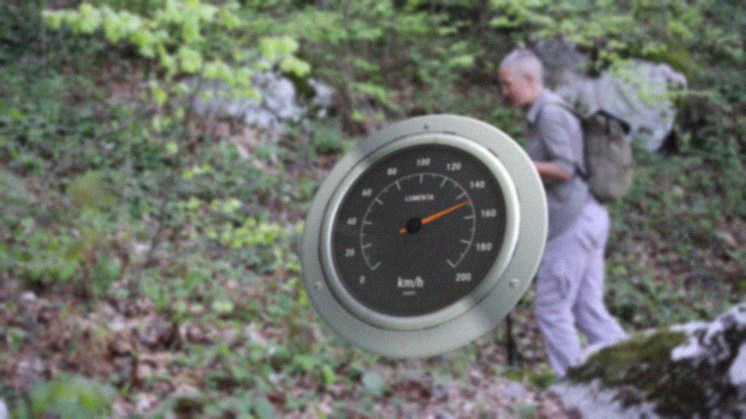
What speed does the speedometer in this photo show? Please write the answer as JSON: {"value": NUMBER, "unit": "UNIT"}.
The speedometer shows {"value": 150, "unit": "km/h"}
